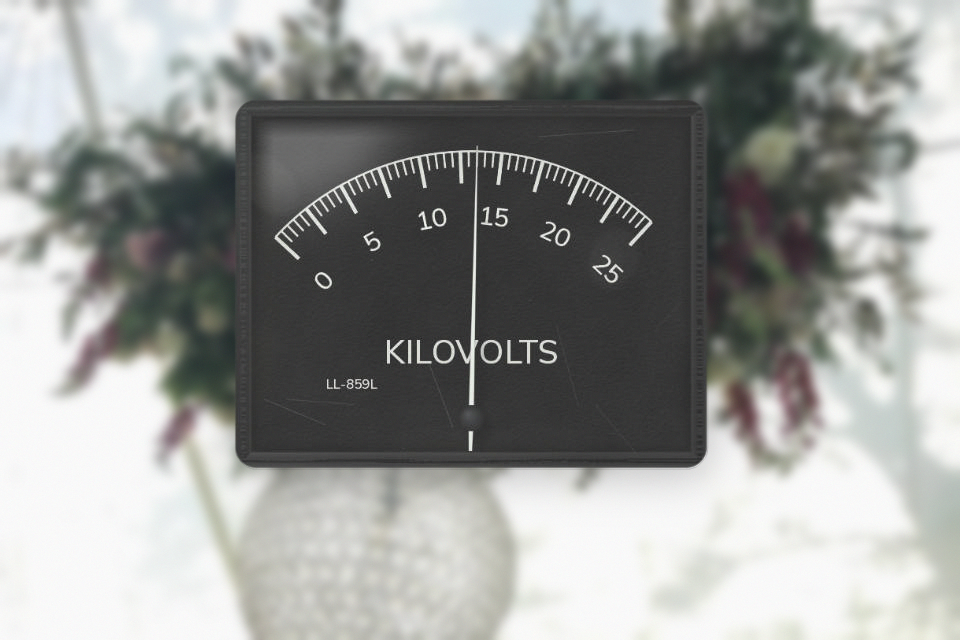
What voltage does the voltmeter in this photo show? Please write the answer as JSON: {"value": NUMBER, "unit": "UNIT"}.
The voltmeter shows {"value": 13.5, "unit": "kV"}
